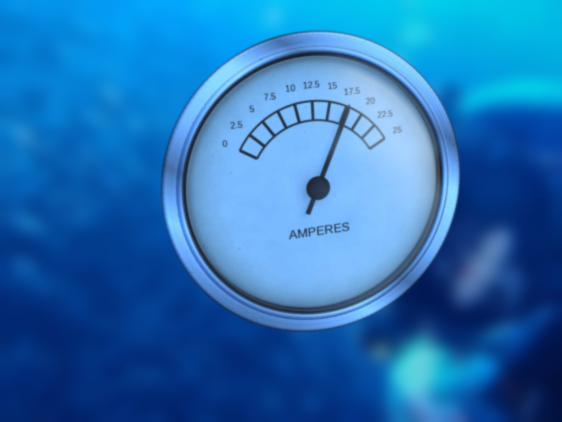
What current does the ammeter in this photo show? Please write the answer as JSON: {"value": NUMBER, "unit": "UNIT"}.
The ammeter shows {"value": 17.5, "unit": "A"}
